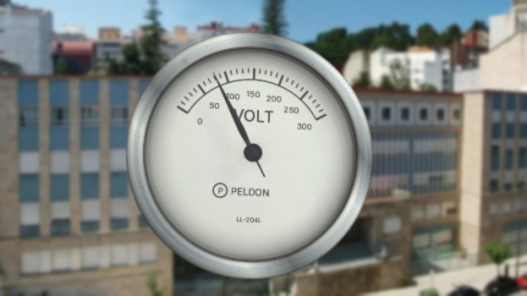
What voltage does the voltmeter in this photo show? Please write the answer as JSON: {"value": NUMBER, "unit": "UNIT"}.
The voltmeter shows {"value": 80, "unit": "V"}
